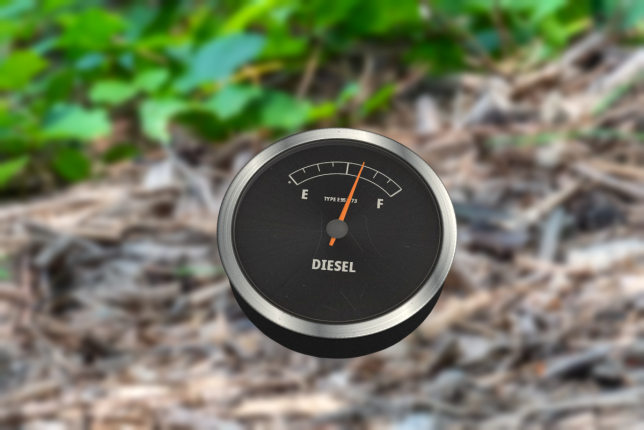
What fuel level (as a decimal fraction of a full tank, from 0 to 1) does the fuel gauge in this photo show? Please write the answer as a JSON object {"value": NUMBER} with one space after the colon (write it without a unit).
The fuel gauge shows {"value": 0.625}
